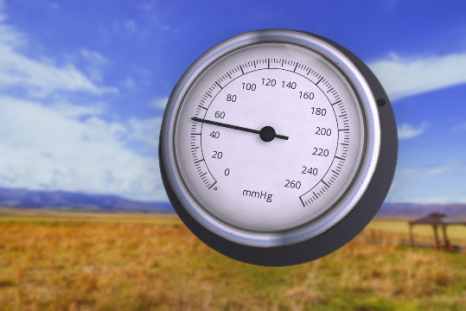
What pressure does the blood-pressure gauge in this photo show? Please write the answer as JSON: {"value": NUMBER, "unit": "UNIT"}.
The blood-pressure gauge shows {"value": 50, "unit": "mmHg"}
